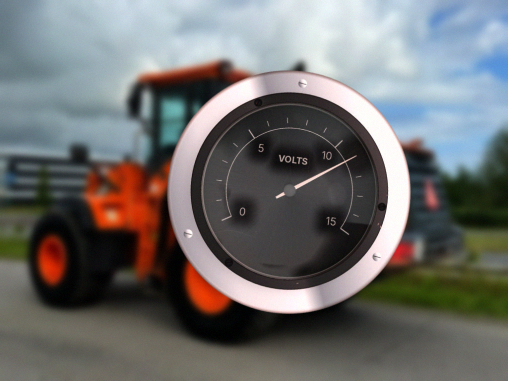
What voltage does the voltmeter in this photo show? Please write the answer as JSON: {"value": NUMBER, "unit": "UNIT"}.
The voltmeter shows {"value": 11, "unit": "V"}
